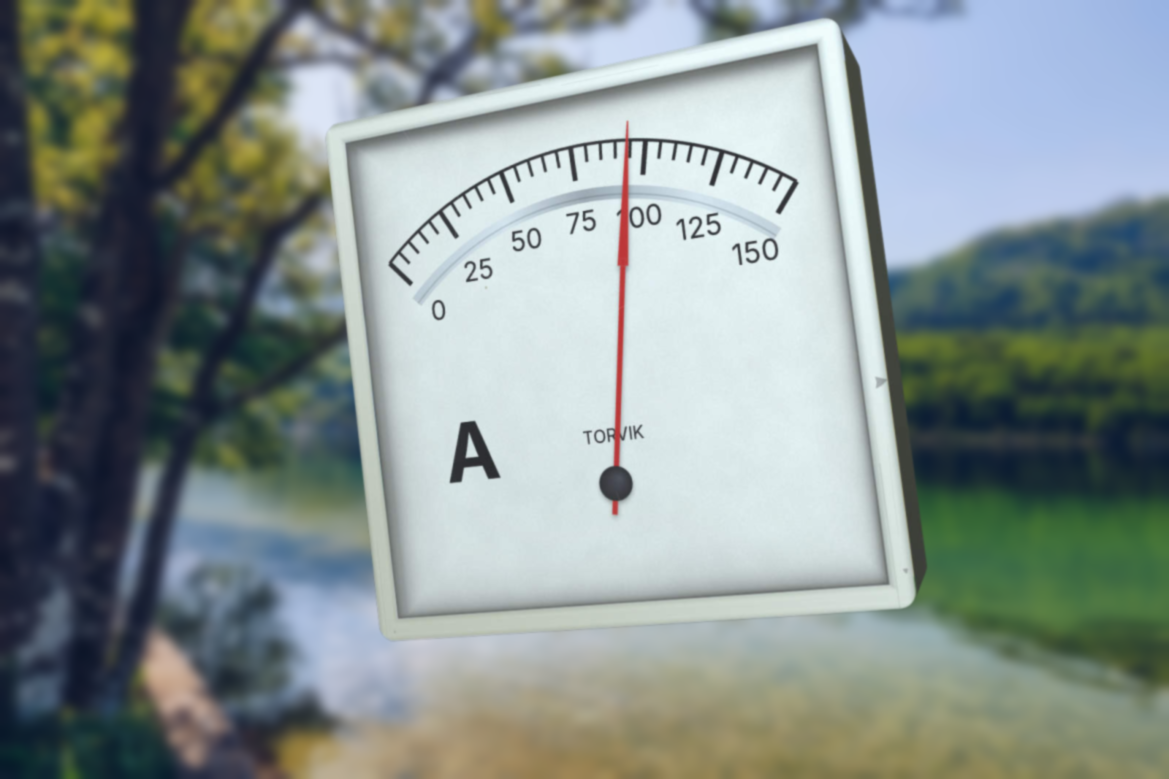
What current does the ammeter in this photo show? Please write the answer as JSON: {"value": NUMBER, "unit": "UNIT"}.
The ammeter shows {"value": 95, "unit": "A"}
